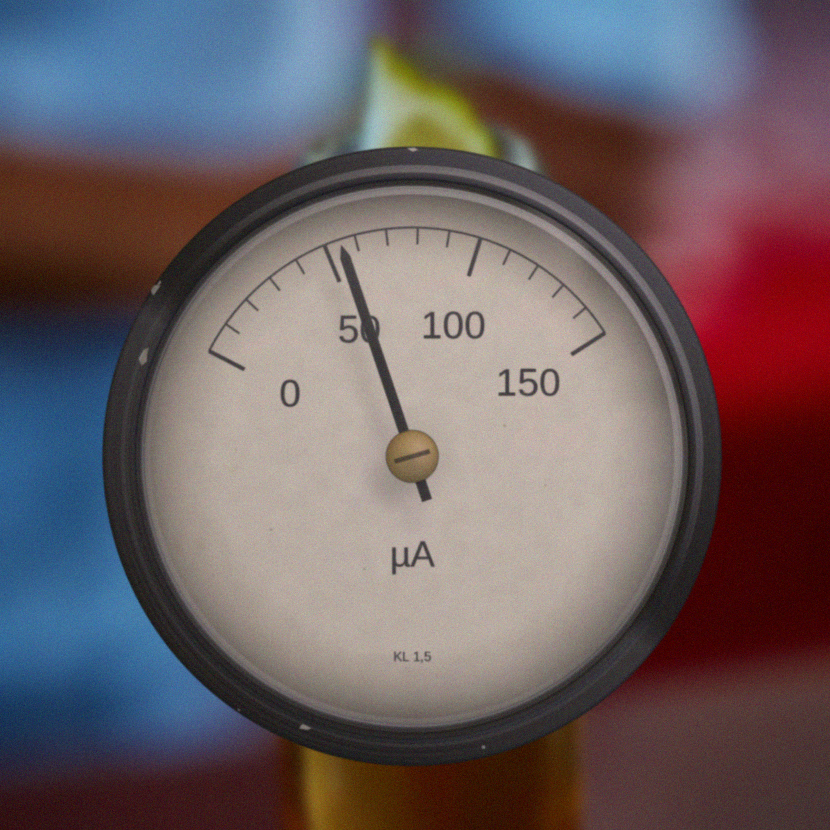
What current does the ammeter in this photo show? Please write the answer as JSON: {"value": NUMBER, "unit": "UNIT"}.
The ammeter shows {"value": 55, "unit": "µA"}
